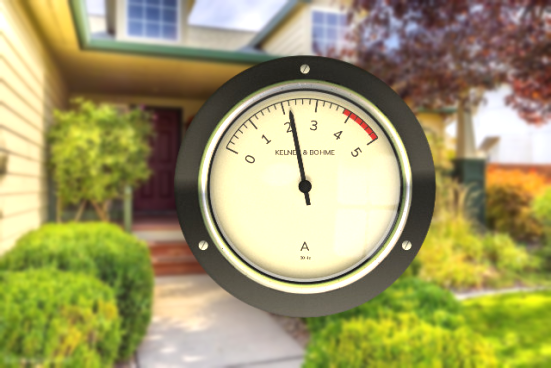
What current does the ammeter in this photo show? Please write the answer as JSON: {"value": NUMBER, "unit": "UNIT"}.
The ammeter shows {"value": 2.2, "unit": "A"}
